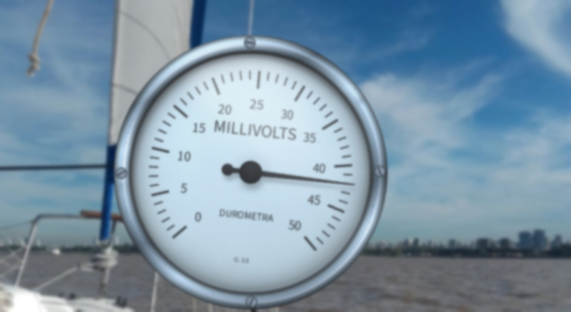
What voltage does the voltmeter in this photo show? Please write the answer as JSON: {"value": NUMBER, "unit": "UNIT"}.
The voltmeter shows {"value": 42, "unit": "mV"}
